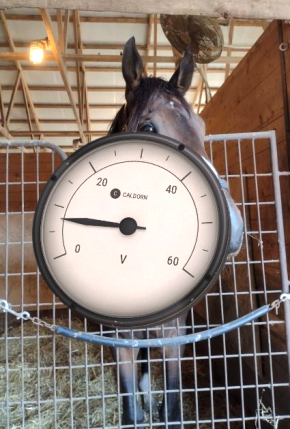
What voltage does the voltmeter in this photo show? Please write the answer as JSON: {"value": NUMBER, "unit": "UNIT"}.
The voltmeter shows {"value": 7.5, "unit": "V"}
